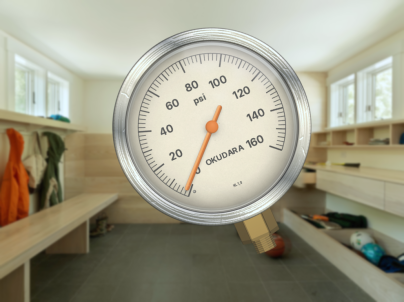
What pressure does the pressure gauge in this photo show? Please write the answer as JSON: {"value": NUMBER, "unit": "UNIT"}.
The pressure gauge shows {"value": 2, "unit": "psi"}
